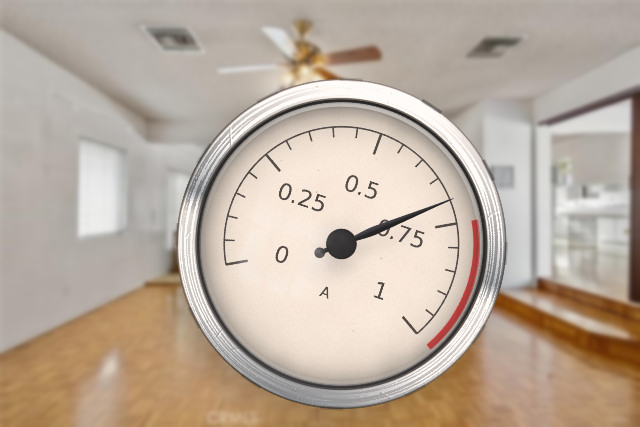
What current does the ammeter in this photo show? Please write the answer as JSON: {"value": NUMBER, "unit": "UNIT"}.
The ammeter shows {"value": 0.7, "unit": "A"}
